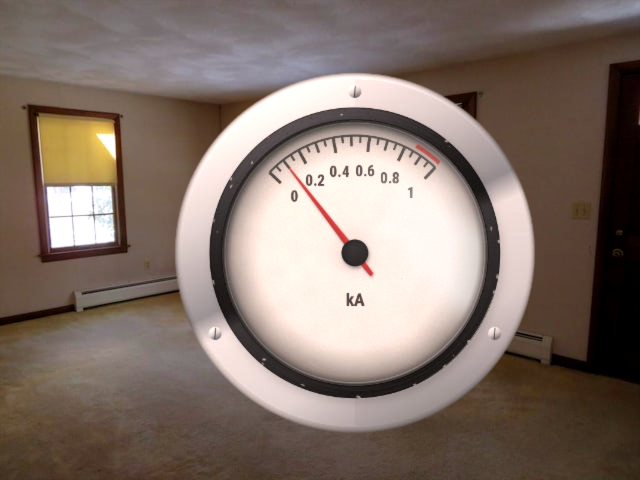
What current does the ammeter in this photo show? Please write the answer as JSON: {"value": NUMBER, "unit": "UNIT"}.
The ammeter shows {"value": 0.1, "unit": "kA"}
